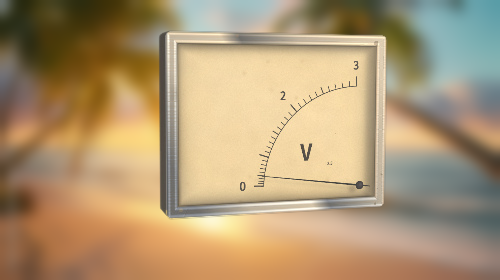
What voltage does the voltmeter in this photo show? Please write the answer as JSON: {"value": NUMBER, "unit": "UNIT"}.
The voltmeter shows {"value": 0.5, "unit": "V"}
